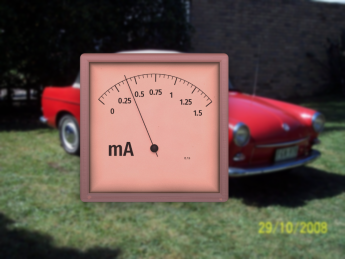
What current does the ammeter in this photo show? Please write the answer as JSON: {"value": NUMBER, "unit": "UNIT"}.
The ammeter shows {"value": 0.4, "unit": "mA"}
